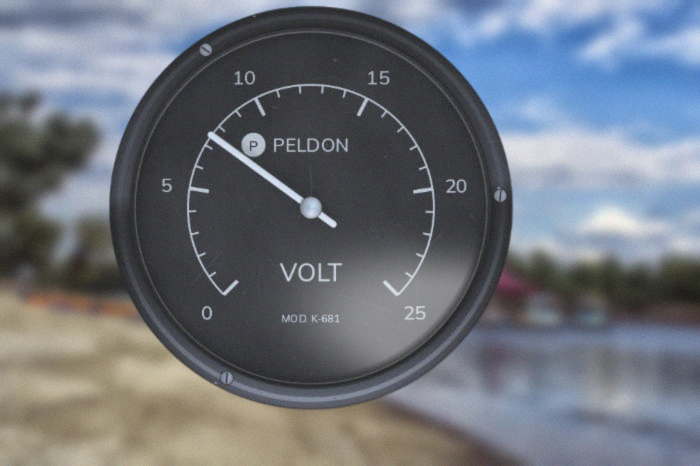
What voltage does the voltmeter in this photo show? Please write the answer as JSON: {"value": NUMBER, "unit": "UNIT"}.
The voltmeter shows {"value": 7.5, "unit": "V"}
